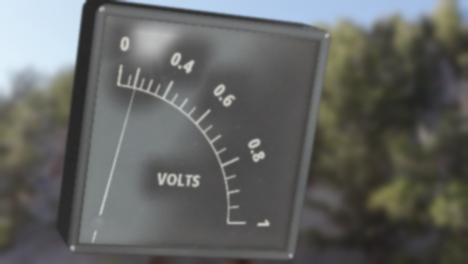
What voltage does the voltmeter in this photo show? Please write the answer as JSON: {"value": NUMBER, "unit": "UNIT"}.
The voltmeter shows {"value": 0.2, "unit": "V"}
